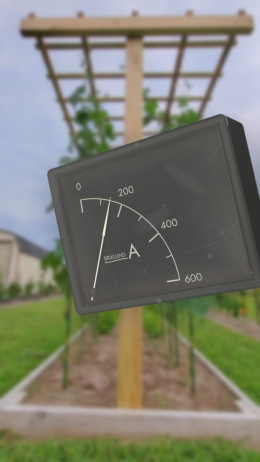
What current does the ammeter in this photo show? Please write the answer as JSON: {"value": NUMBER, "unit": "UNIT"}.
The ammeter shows {"value": 150, "unit": "A"}
